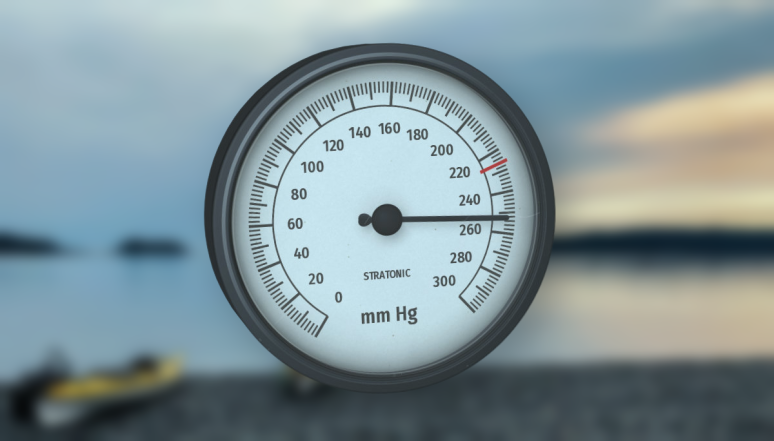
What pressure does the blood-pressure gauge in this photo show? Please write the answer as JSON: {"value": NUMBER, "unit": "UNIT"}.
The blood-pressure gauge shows {"value": 252, "unit": "mmHg"}
